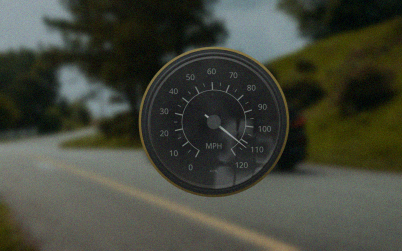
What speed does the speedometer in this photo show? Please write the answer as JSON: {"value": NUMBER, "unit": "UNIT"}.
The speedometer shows {"value": 112.5, "unit": "mph"}
